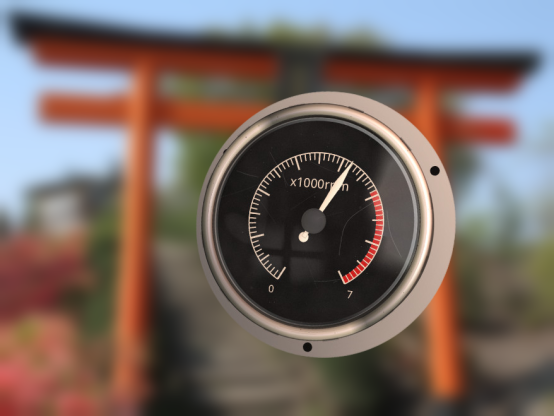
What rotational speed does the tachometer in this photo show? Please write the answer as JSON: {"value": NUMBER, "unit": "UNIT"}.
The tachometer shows {"value": 4200, "unit": "rpm"}
